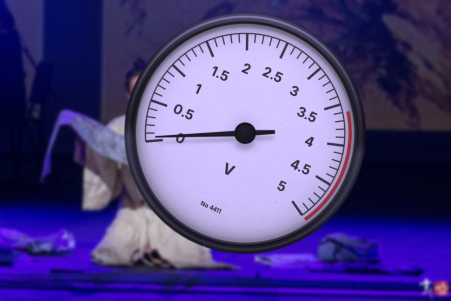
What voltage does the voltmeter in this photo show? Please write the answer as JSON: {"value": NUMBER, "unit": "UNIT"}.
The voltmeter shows {"value": 0.05, "unit": "V"}
